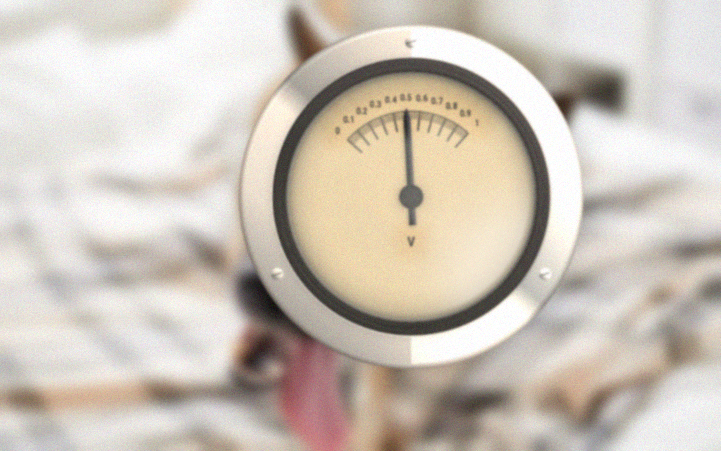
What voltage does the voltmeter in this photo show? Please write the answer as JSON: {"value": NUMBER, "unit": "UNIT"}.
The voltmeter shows {"value": 0.5, "unit": "V"}
